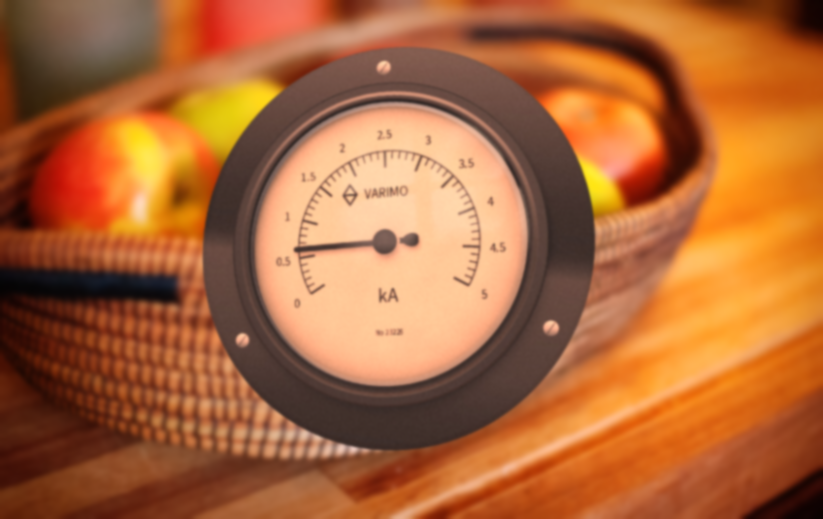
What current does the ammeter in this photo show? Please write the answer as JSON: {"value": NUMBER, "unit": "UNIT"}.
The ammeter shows {"value": 0.6, "unit": "kA"}
